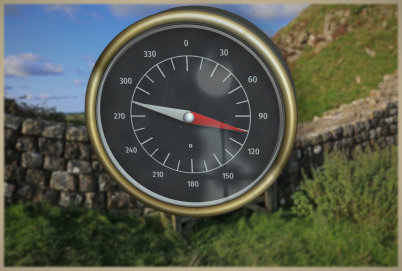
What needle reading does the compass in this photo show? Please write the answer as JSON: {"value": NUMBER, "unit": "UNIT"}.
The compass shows {"value": 105, "unit": "°"}
